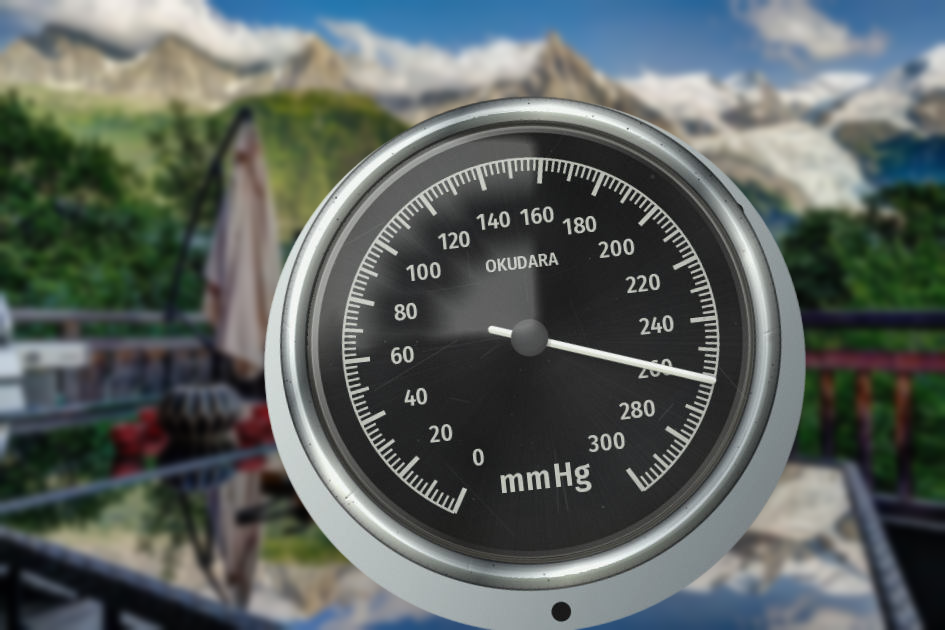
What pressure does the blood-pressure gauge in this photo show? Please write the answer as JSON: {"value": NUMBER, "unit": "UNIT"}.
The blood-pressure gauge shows {"value": 260, "unit": "mmHg"}
